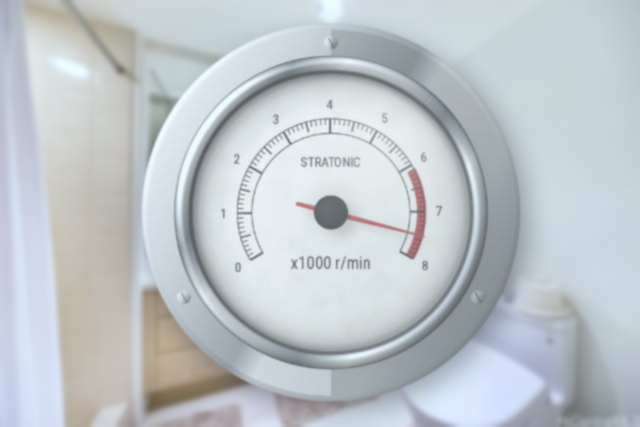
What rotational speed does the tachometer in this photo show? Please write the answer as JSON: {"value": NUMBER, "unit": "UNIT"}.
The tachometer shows {"value": 7500, "unit": "rpm"}
